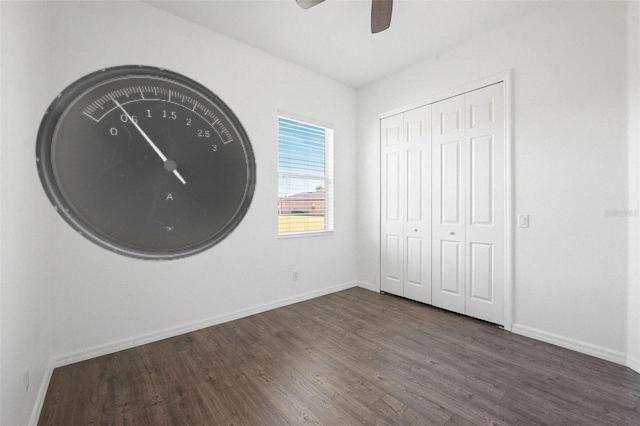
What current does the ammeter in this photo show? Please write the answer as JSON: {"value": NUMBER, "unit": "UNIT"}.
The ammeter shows {"value": 0.5, "unit": "A"}
